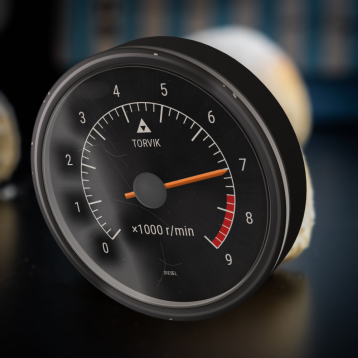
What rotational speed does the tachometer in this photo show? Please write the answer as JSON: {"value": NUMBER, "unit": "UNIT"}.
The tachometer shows {"value": 7000, "unit": "rpm"}
